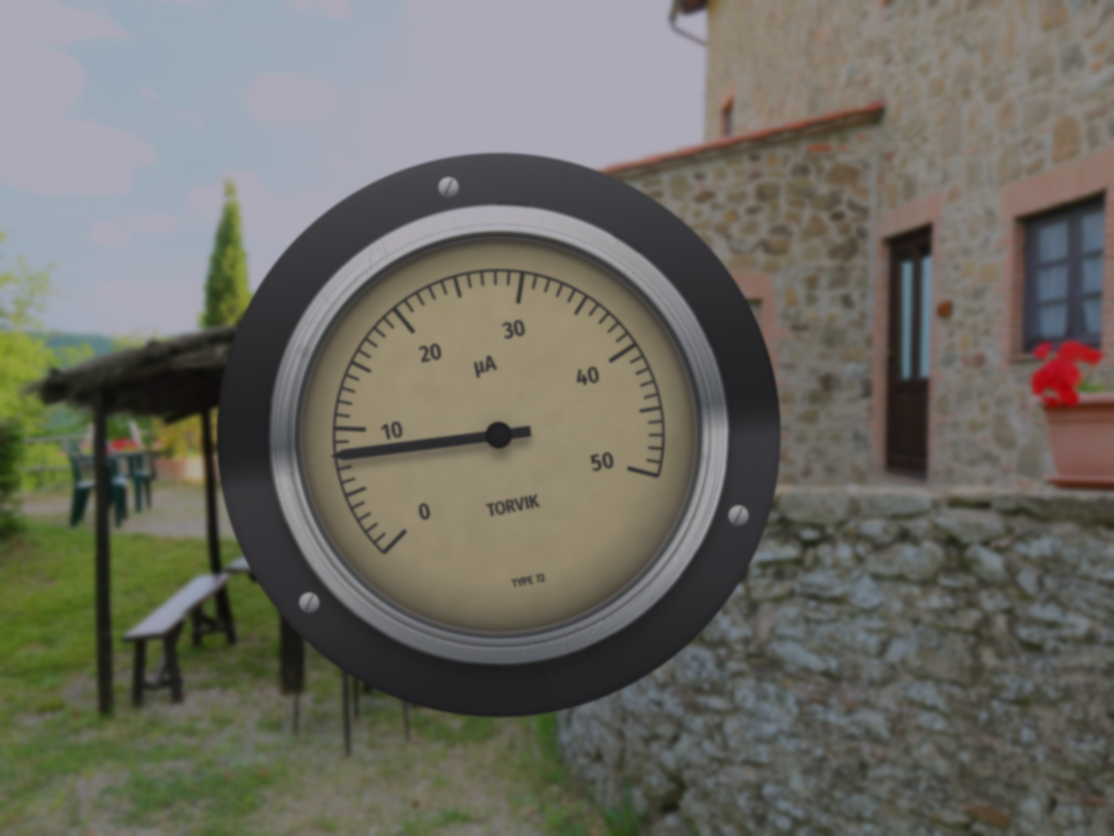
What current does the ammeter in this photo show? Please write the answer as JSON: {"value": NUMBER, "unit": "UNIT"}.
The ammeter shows {"value": 8, "unit": "µA"}
